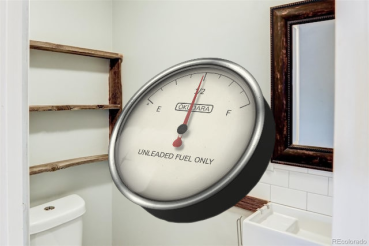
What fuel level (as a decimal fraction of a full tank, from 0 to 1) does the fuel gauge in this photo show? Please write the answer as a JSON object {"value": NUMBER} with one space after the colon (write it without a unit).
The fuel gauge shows {"value": 0.5}
